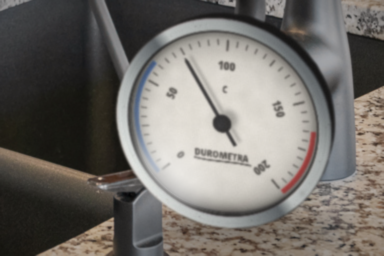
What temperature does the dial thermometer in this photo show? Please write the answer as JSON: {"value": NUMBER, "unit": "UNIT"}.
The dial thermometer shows {"value": 75, "unit": "°C"}
